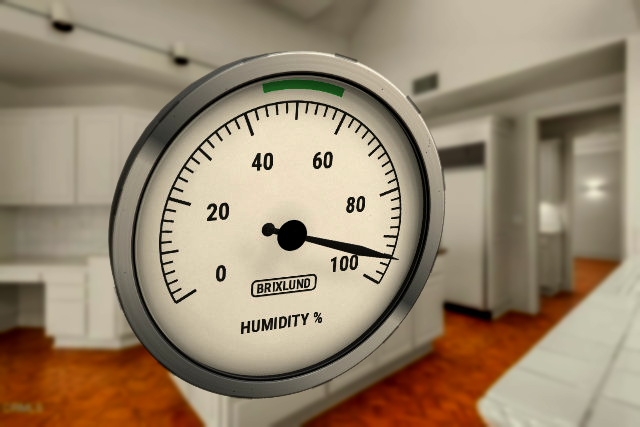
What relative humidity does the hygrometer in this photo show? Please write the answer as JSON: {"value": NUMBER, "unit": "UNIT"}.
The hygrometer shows {"value": 94, "unit": "%"}
